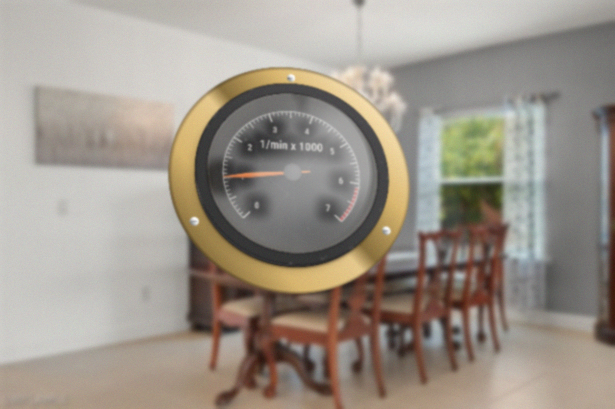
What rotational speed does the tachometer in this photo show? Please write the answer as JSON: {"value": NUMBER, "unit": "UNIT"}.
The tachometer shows {"value": 1000, "unit": "rpm"}
